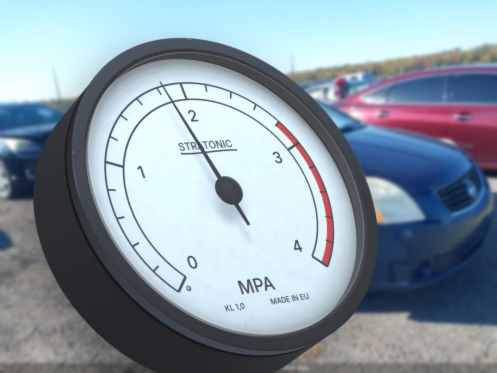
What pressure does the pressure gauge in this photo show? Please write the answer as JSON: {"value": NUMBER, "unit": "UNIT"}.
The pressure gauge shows {"value": 1.8, "unit": "MPa"}
